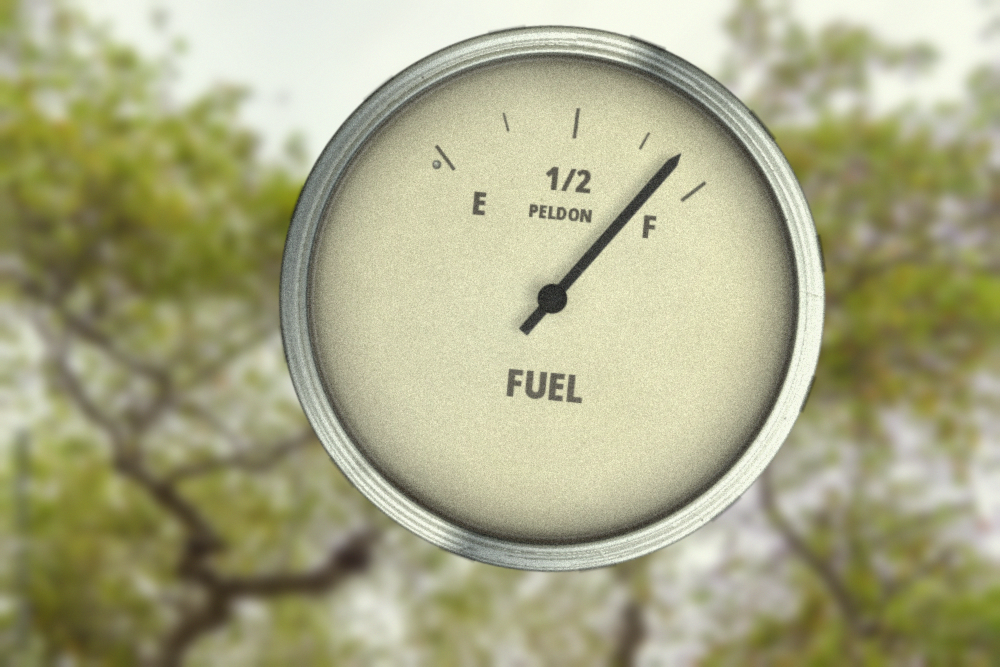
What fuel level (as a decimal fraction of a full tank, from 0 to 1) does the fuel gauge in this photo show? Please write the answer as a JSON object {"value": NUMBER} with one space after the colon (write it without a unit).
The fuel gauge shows {"value": 0.875}
